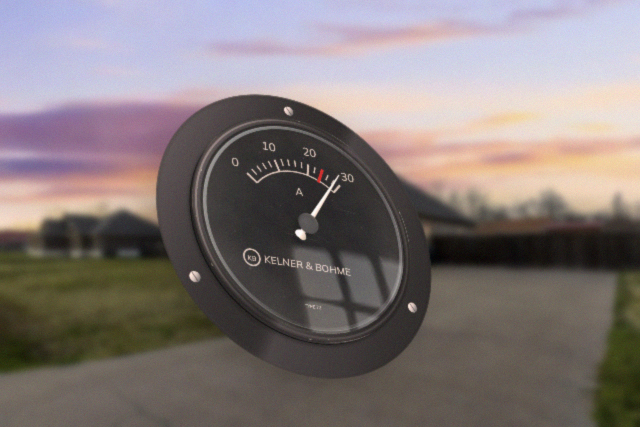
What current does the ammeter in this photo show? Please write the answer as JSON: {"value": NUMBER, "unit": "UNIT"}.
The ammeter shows {"value": 28, "unit": "A"}
